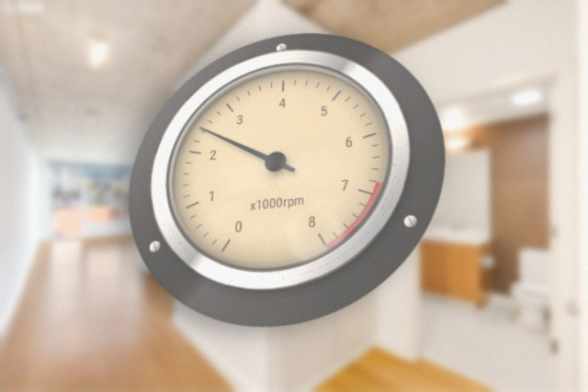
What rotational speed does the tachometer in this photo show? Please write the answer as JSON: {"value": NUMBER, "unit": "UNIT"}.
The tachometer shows {"value": 2400, "unit": "rpm"}
